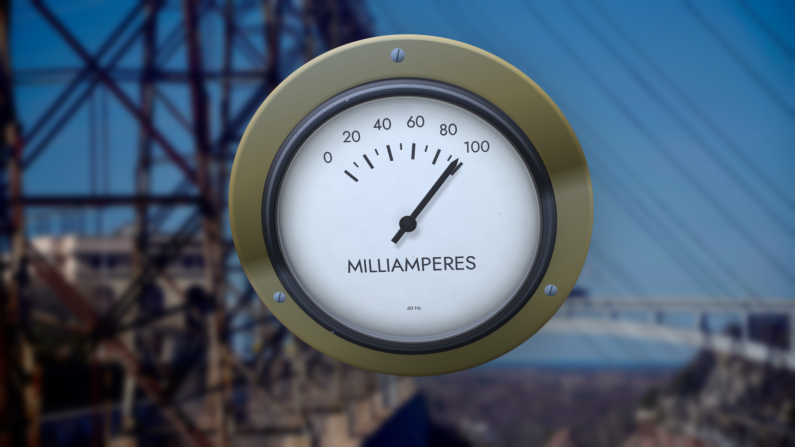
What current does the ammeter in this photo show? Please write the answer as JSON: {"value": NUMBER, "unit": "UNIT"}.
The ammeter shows {"value": 95, "unit": "mA"}
